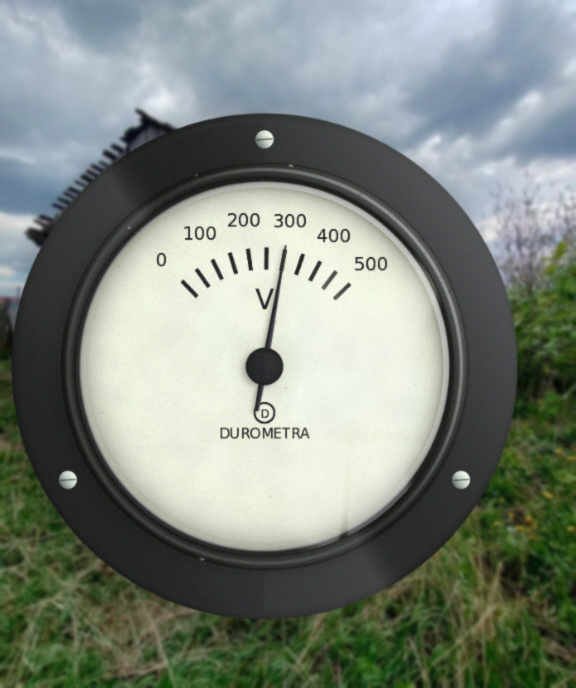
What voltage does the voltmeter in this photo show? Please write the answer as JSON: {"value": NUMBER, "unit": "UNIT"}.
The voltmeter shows {"value": 300, "unit": "V"}
